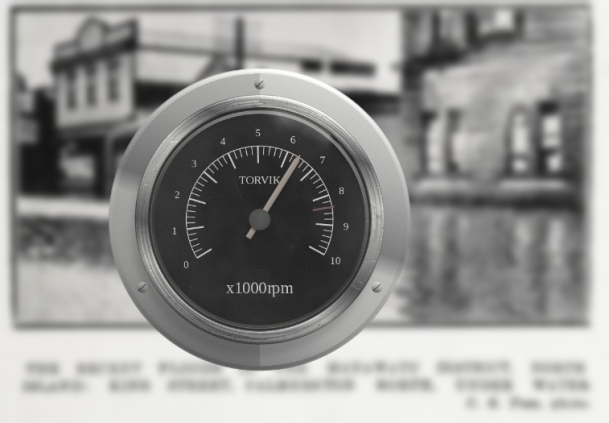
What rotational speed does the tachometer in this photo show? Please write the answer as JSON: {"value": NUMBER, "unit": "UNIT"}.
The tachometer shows {"value": 6400, "unit": "rpm"}
